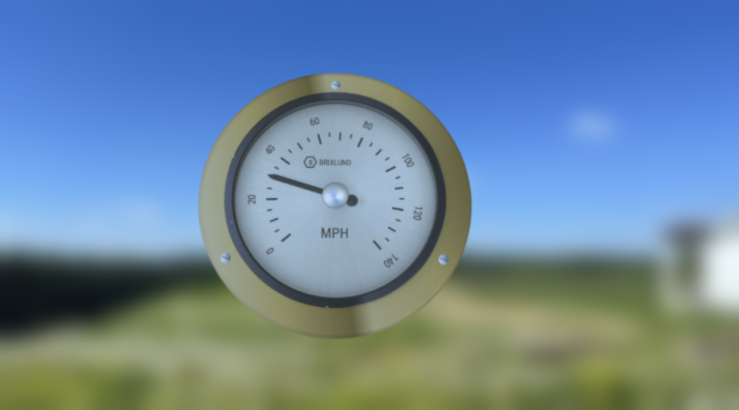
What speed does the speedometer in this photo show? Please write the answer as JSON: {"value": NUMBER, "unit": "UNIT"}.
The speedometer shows {"value": 30, "unit": "mph"}
